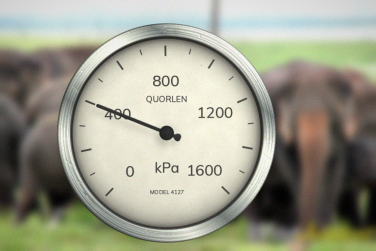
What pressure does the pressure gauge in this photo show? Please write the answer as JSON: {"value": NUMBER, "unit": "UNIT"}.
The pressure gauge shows {"value": 400, "unit": "kPa"}
